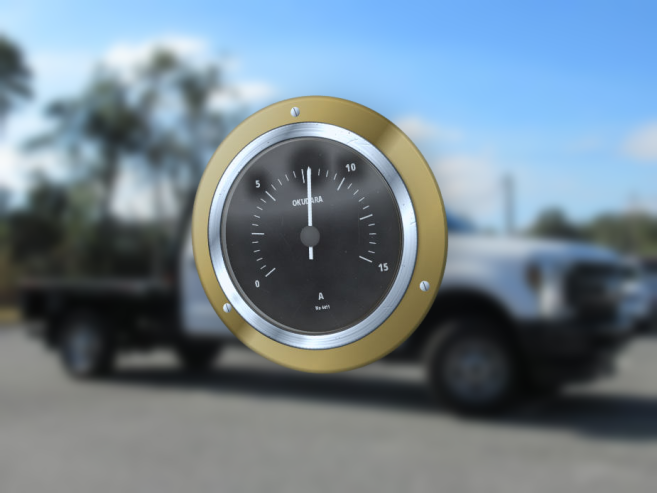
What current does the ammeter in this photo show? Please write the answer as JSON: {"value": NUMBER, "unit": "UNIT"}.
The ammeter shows {"value": 8, "unit": "A"}
